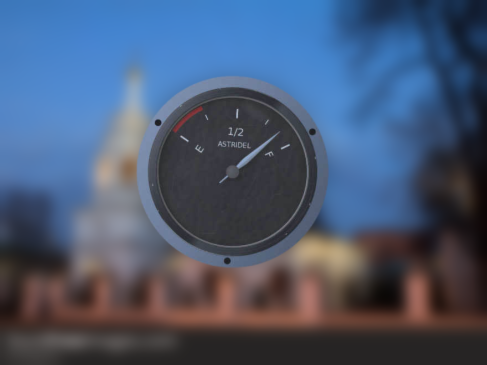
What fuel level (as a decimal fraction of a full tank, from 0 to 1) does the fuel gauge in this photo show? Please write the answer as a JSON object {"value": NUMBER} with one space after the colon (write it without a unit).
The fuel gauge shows {"value": 0.875}
